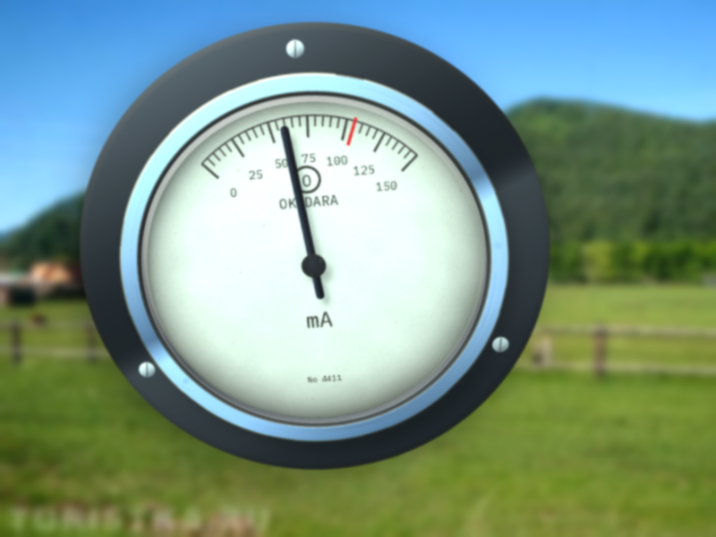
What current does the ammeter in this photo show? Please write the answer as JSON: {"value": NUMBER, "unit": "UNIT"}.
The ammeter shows {"value": 60, "unit": "mA"}
